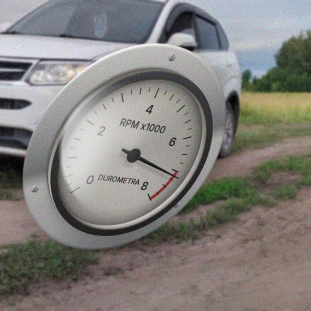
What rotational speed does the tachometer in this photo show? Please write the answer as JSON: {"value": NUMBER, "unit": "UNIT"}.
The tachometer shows {"value": 7125, "unit": "rpm"}
